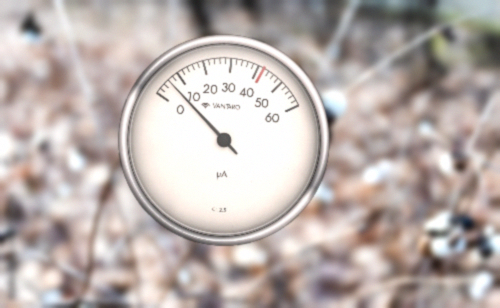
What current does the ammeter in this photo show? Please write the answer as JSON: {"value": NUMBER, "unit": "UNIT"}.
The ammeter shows {"value": 6, "unit": "µA"}
